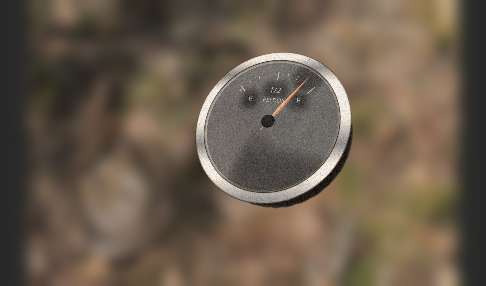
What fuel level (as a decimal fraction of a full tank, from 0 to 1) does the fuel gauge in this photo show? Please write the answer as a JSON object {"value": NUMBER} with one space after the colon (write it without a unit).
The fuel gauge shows {"value": 0.875}
